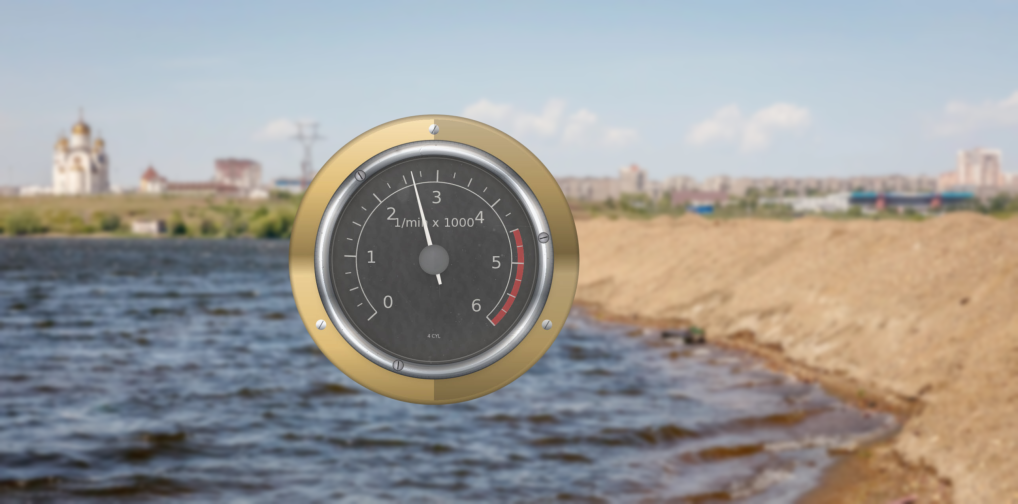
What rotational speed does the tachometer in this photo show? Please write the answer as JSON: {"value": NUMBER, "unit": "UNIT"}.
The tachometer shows {"value": 2625, "unit": "rpm"}
